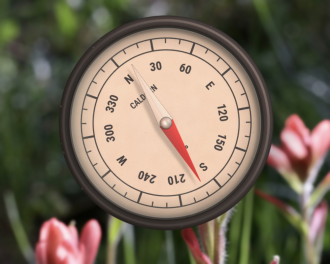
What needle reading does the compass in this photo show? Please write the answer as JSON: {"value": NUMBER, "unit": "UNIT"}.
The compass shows {"value": 190, "unit": "°"}
